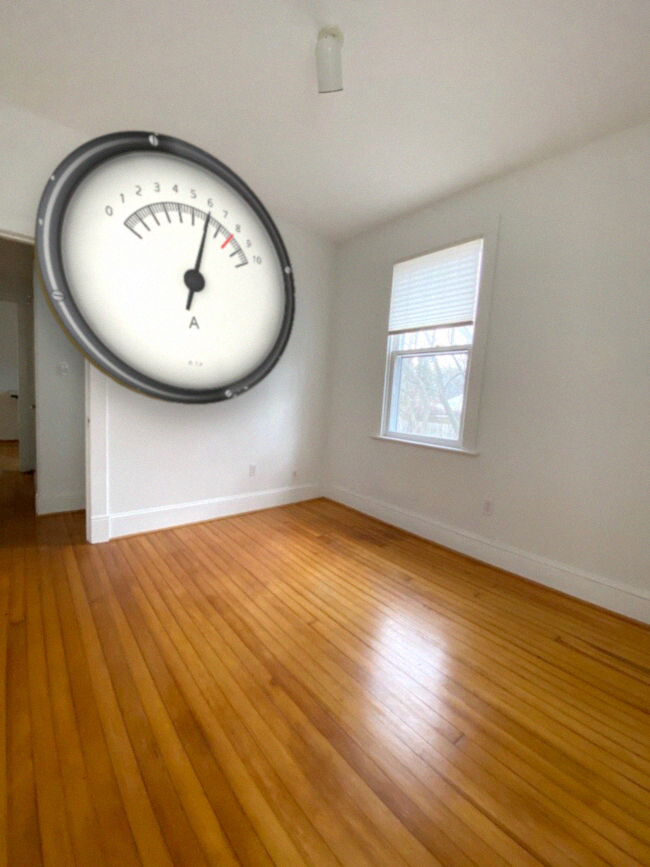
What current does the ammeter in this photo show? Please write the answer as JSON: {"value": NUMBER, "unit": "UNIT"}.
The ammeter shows {"value": 6, "unit": "A"}
